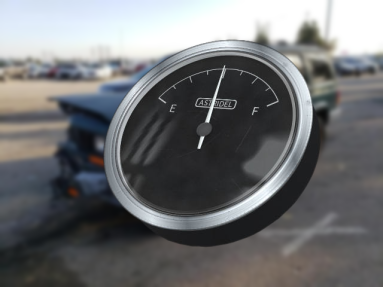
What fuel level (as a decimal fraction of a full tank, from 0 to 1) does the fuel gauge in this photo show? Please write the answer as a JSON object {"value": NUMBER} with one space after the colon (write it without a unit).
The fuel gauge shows {"value": 0.5}
